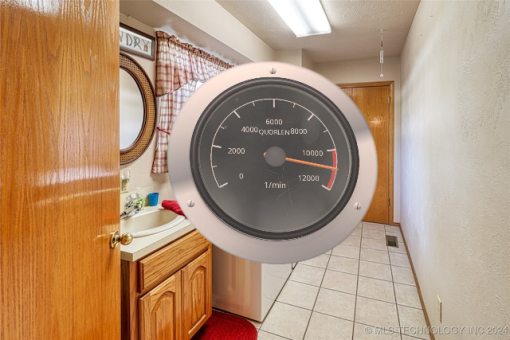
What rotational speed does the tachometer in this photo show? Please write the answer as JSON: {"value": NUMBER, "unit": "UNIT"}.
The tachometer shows {"value": 11000, "unit": "rpm"}
